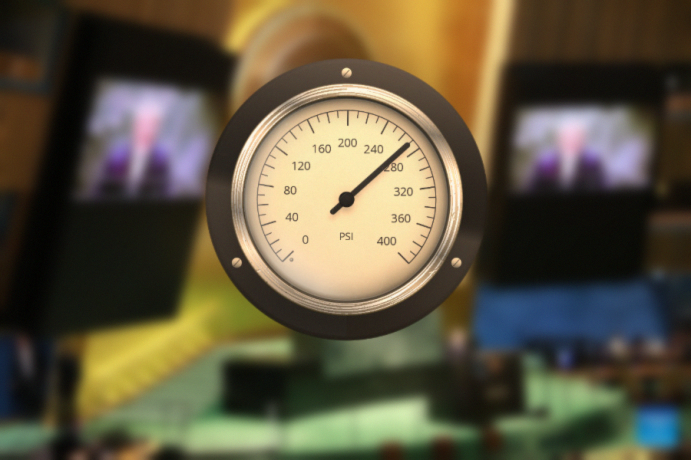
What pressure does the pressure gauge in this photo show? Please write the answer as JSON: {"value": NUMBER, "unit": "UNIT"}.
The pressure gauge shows {"value": 270, "unit": "psi"}
